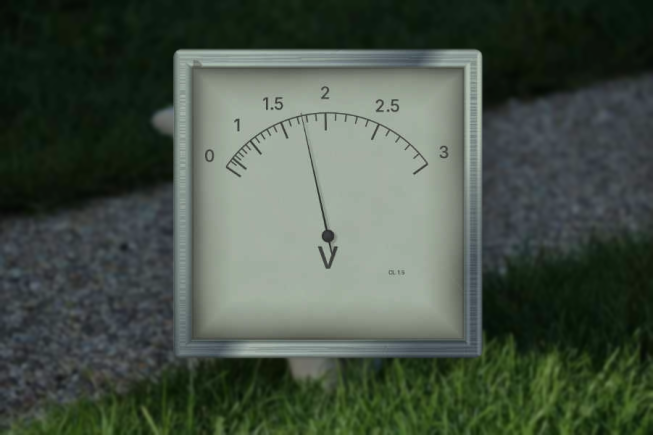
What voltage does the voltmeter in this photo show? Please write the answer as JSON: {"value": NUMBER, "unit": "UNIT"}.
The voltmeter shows {"value": 1.75, "unit": "V"}
